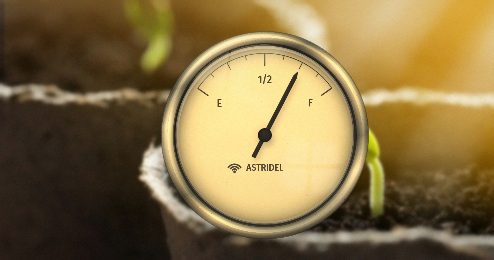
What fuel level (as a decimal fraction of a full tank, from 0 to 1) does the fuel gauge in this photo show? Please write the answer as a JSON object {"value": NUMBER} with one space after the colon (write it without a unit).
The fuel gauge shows {"value": 0.75}
